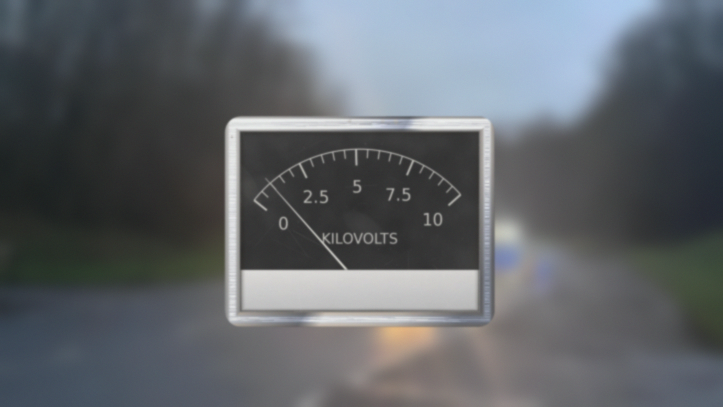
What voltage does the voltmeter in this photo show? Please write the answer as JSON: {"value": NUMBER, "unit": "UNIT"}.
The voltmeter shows {"value": 1, "unit": "kV"}
